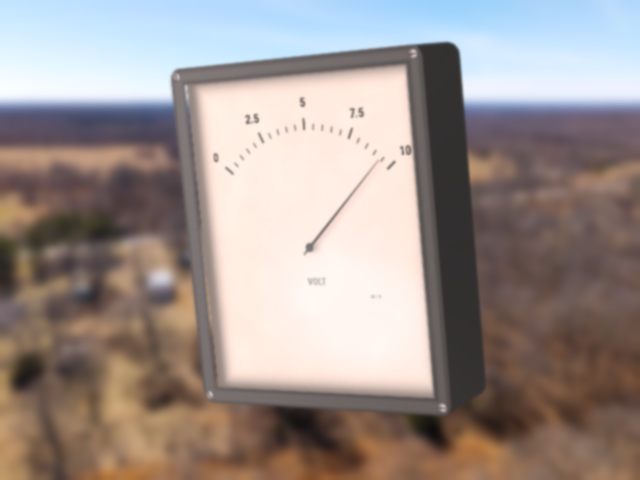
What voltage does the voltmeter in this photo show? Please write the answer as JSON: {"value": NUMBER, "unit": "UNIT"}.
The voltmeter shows {"value": 9.5, "unit": "V"}
